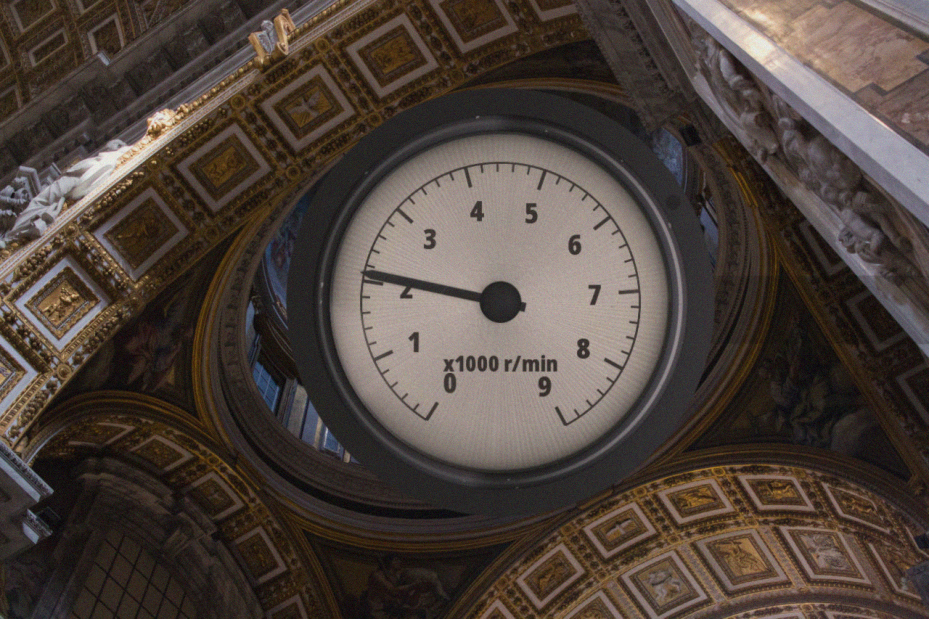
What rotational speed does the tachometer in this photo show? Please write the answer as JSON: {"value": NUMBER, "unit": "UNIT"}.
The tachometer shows {"value": 2100, "unit": "rpm"}
